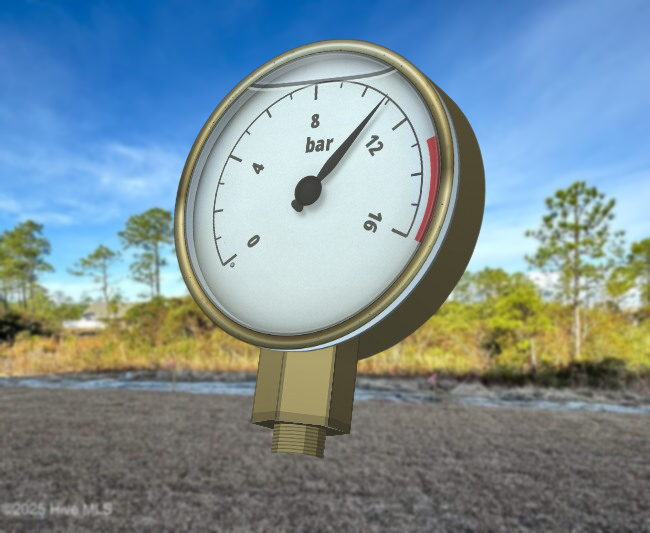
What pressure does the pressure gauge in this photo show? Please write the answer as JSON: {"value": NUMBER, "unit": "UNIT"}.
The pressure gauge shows {"value": 11, "unit": "bar"}
